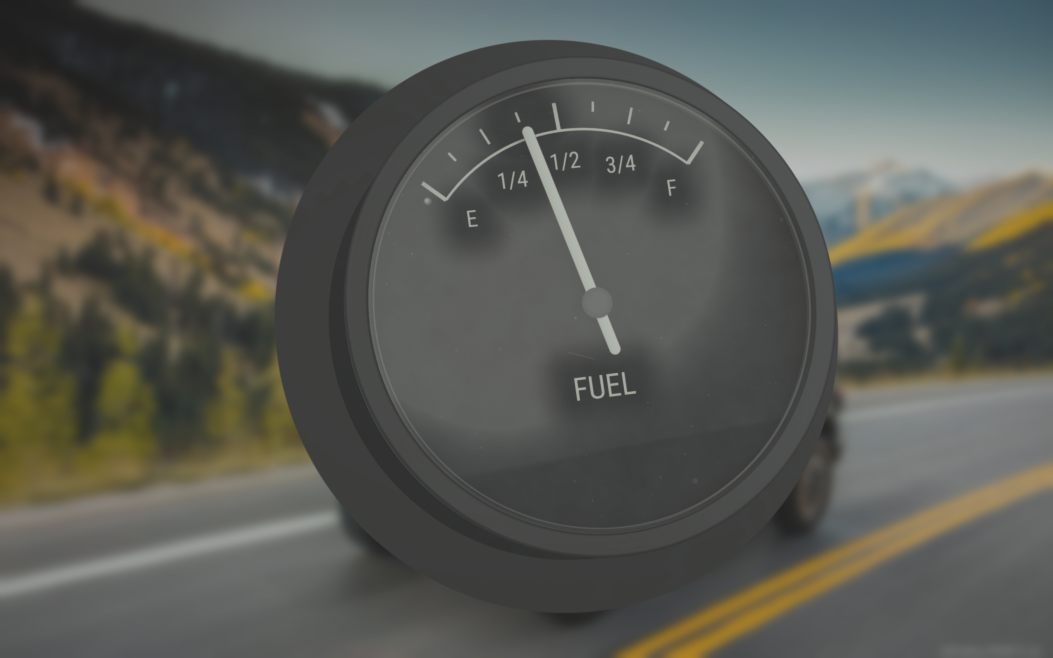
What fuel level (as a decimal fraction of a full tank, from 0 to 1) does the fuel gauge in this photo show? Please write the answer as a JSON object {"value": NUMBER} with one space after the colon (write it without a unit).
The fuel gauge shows {"value": 0.375}
